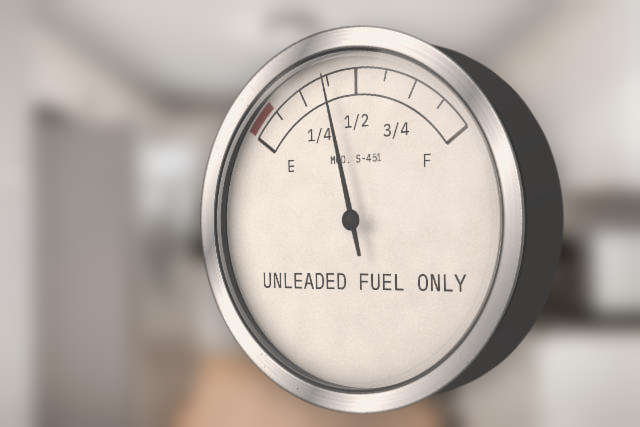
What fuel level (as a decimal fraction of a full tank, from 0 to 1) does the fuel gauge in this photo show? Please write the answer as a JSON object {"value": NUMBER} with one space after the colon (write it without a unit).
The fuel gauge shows {"value": 0.375}
